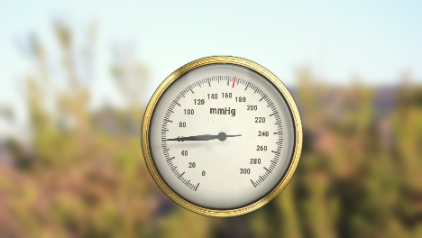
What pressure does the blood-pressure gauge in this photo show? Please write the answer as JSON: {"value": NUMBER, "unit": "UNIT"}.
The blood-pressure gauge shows {"value": 60, "unit": "mmHg"}
